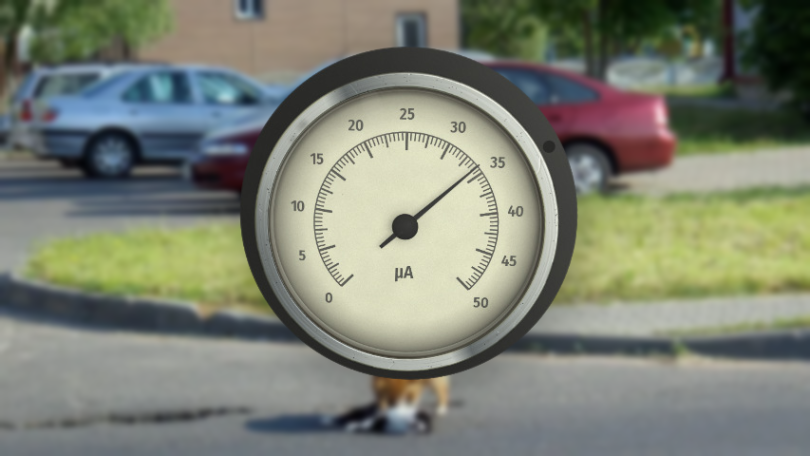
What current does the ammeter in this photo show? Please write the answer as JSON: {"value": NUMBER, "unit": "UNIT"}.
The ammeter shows {"value": 34, "unit": "µA"}
